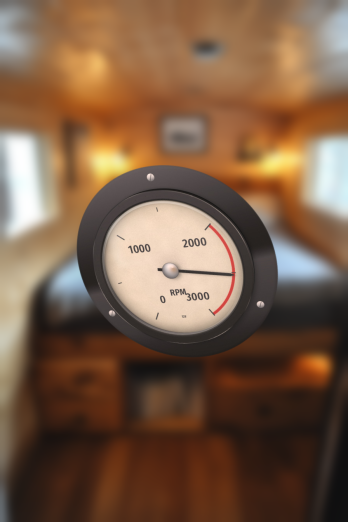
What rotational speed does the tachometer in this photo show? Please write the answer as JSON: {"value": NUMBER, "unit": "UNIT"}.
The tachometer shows {"value": 2500, "unit": "rpm"}
